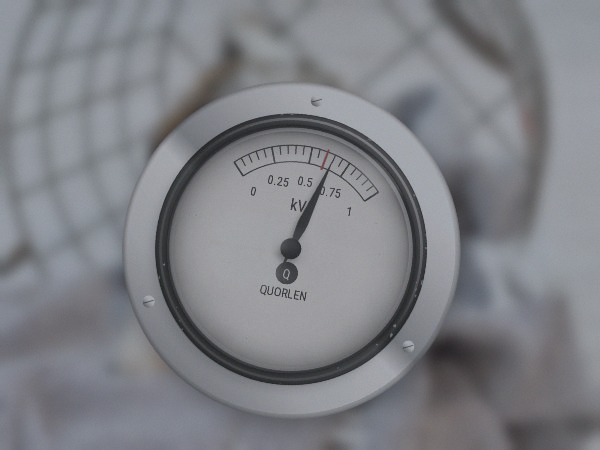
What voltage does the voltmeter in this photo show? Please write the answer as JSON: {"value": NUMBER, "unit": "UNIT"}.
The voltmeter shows {"value": 0.65, "unit": "kV"}
